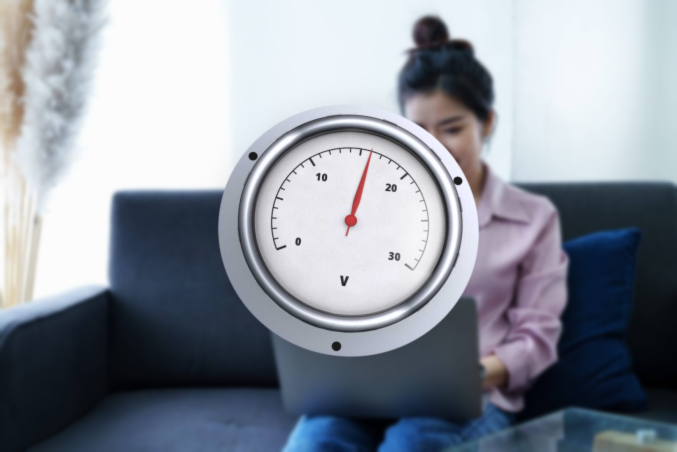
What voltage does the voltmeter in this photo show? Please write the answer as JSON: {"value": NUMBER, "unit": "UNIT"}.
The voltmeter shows {"value": 16, "unit": "V"}
